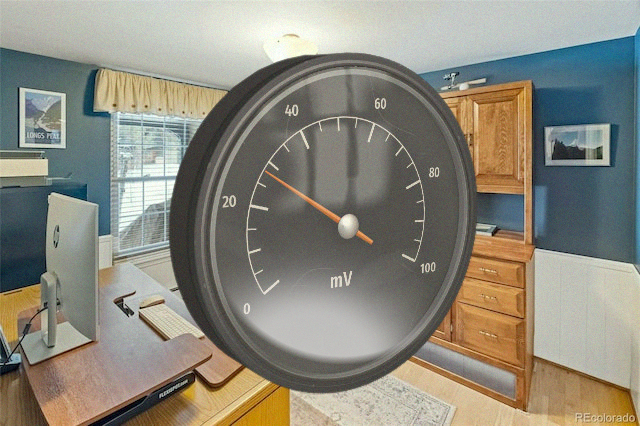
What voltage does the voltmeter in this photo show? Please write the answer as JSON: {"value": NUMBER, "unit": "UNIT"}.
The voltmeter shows {"value": 27.5, "unit": "mV"}
